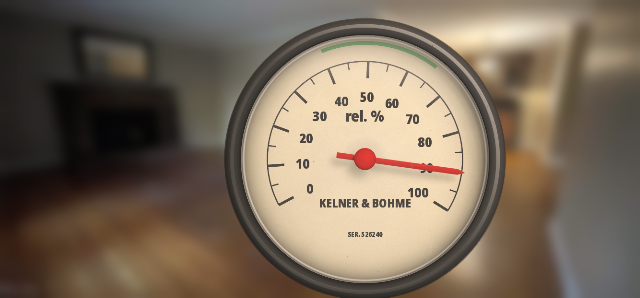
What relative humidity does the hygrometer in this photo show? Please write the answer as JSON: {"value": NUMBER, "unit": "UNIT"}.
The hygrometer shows {"value": 90, "unit": "%"}
